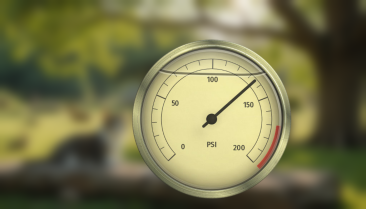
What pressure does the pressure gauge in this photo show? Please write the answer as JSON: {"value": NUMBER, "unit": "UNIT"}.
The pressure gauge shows {"value": 135, "unit": "psi"}
